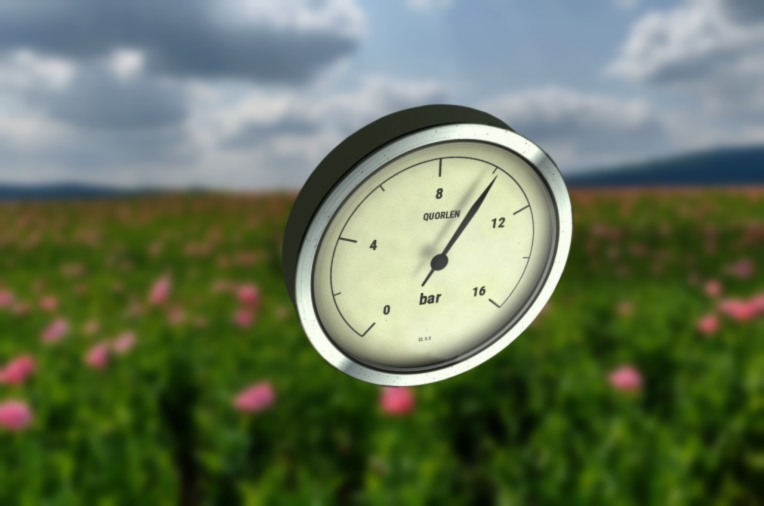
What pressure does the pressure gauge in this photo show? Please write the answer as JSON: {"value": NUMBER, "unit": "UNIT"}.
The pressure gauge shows {"value": 10, "unit": "bar"}
